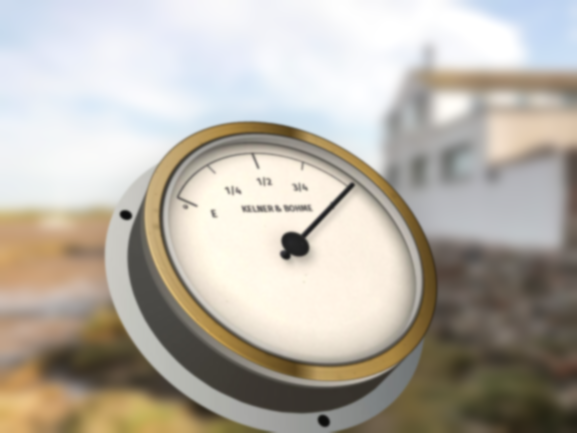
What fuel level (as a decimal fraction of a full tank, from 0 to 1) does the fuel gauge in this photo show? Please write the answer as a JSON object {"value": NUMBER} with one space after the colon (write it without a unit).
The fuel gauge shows {"value": 1}
